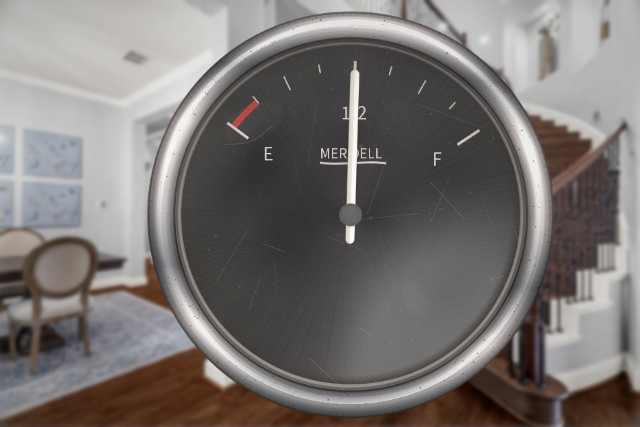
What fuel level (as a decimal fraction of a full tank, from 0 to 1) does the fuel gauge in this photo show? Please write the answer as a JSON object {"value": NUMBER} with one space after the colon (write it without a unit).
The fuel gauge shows {"value": 0.5}
